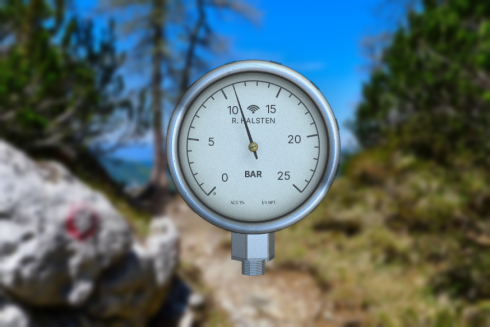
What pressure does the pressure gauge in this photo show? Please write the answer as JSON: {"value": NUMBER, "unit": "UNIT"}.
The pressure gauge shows {"value": 11, "unit": "bar"}
